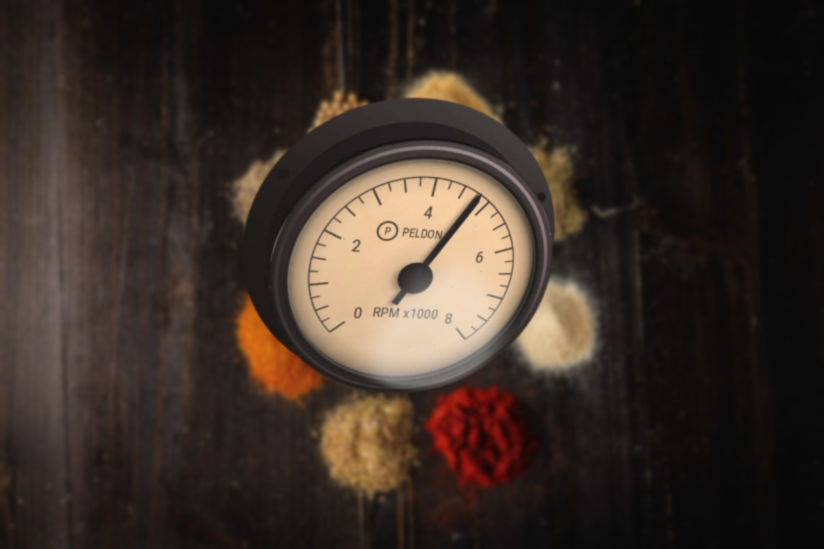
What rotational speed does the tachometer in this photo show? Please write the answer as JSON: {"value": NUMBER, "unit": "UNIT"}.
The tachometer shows {"value": 4750, "unit": "rpm"}
